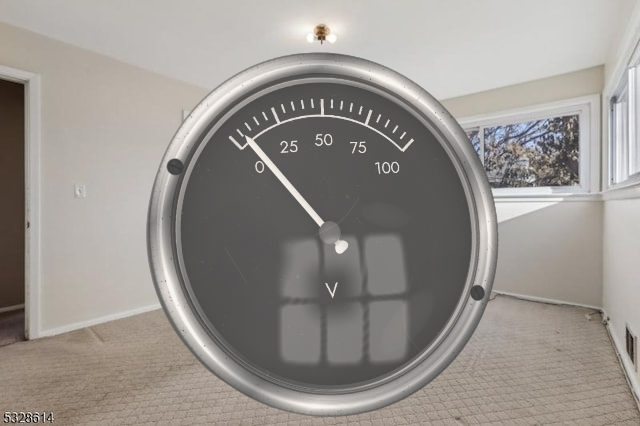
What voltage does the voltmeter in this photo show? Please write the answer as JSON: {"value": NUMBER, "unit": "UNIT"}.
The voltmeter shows {"value": 5, "unit": "V"}
